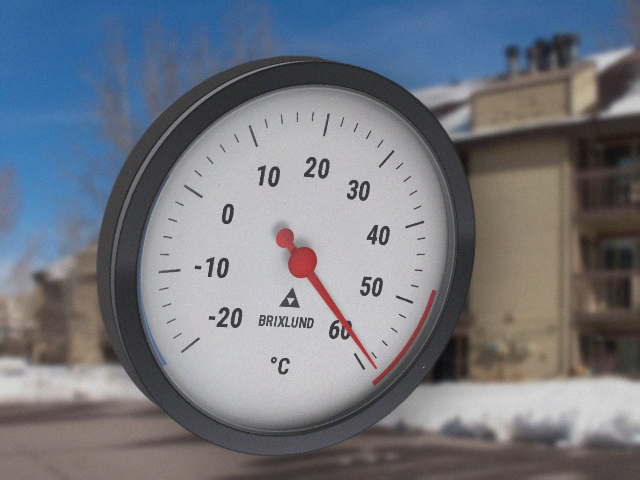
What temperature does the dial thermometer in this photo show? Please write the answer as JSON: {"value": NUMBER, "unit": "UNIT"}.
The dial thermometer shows {"value": 59, "unit": "°C"}
